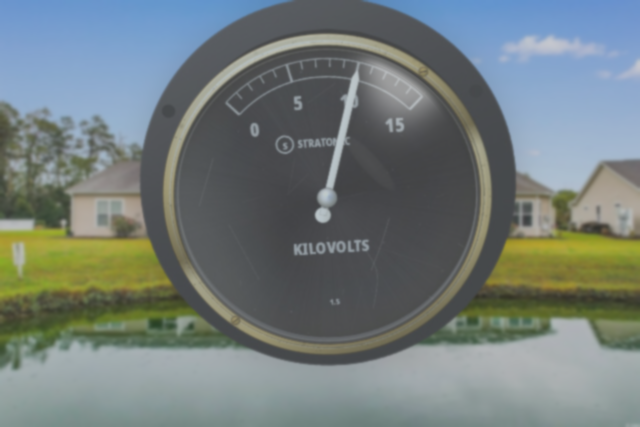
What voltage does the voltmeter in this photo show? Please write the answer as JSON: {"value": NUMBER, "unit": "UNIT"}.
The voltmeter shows {"value": 10, "unit": "kV"}
